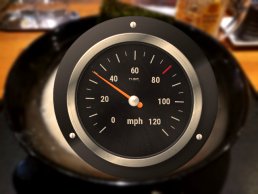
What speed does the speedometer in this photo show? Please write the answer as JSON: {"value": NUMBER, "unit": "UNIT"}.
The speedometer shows {"value": 35, "unit": "mph"}
